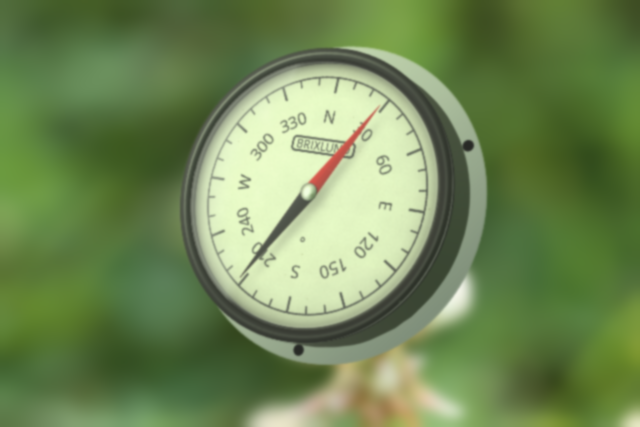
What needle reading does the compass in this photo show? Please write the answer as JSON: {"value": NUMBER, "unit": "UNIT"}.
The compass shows {"value": 30, "unit": "°"}
